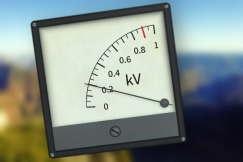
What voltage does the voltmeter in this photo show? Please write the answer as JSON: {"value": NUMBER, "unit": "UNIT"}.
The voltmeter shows {"value": 0.2, "unit": "kV"}
